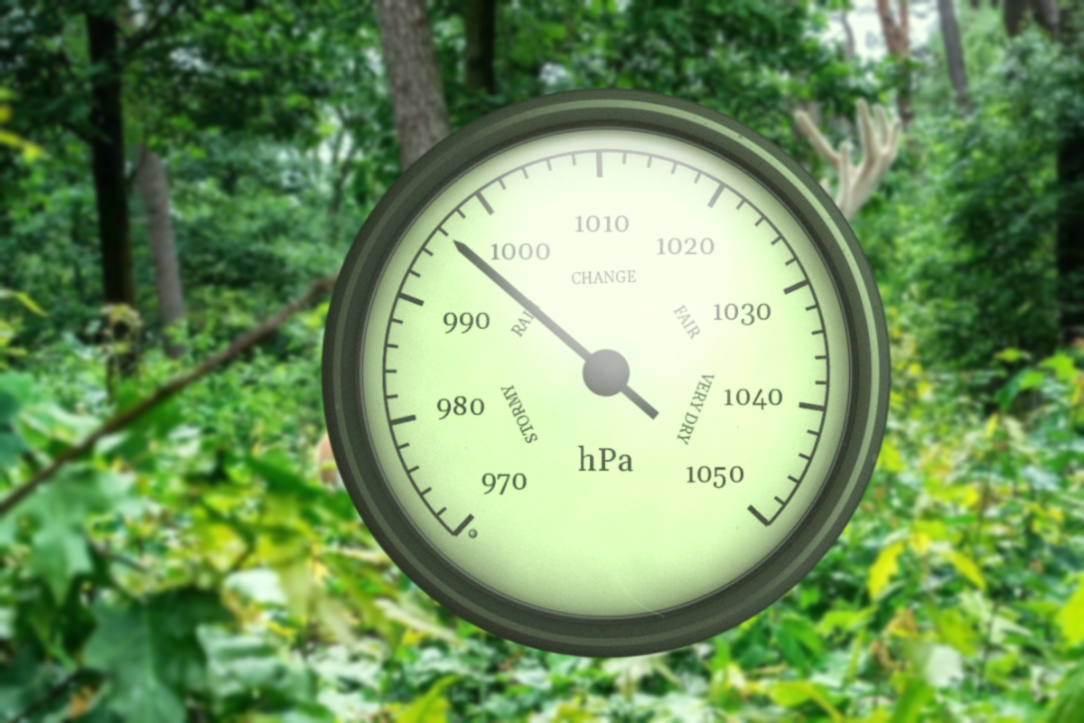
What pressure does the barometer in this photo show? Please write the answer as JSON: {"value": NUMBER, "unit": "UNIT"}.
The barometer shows {"value": 996, "unit": "hPa"}
